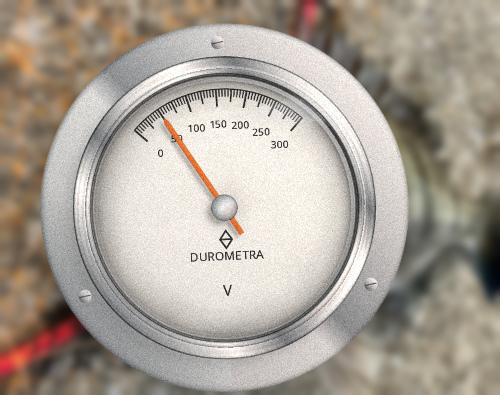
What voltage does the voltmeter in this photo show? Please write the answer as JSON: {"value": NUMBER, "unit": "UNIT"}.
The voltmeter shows {"value": 50, "unit": "V"}
